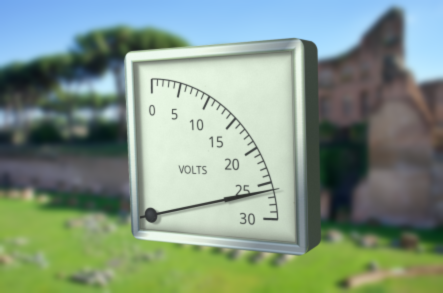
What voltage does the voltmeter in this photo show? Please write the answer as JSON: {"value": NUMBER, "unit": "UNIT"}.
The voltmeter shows {"value": 26, "unit": "V"}
